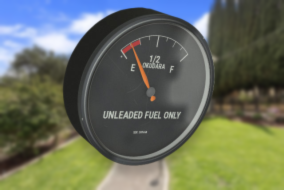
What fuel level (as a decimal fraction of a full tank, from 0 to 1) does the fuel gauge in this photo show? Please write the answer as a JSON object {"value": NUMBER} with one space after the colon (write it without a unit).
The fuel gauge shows {"value": 0.125}
